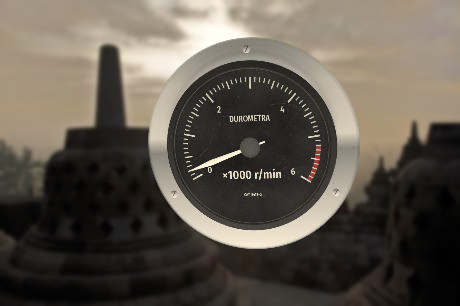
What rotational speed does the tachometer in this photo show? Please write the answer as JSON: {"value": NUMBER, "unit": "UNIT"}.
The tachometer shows {"value": 200, "unit": "rpm"}
